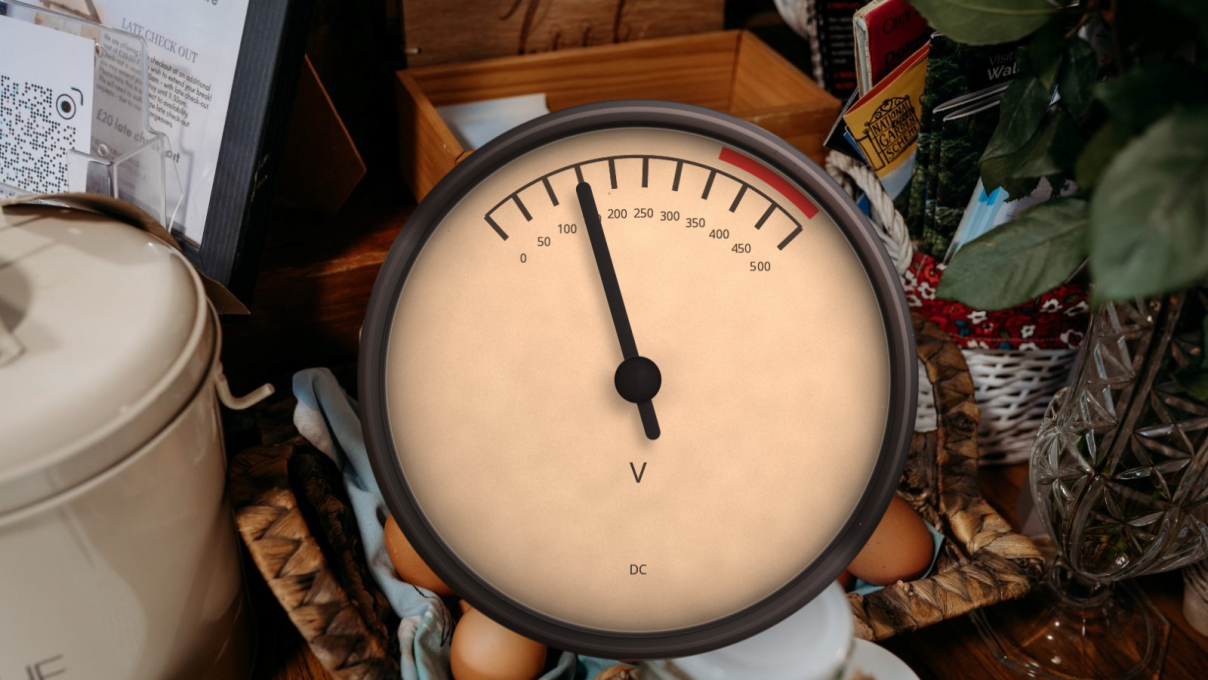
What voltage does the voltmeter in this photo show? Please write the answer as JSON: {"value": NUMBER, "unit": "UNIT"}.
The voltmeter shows {"value": 150, "unit": "V"}
